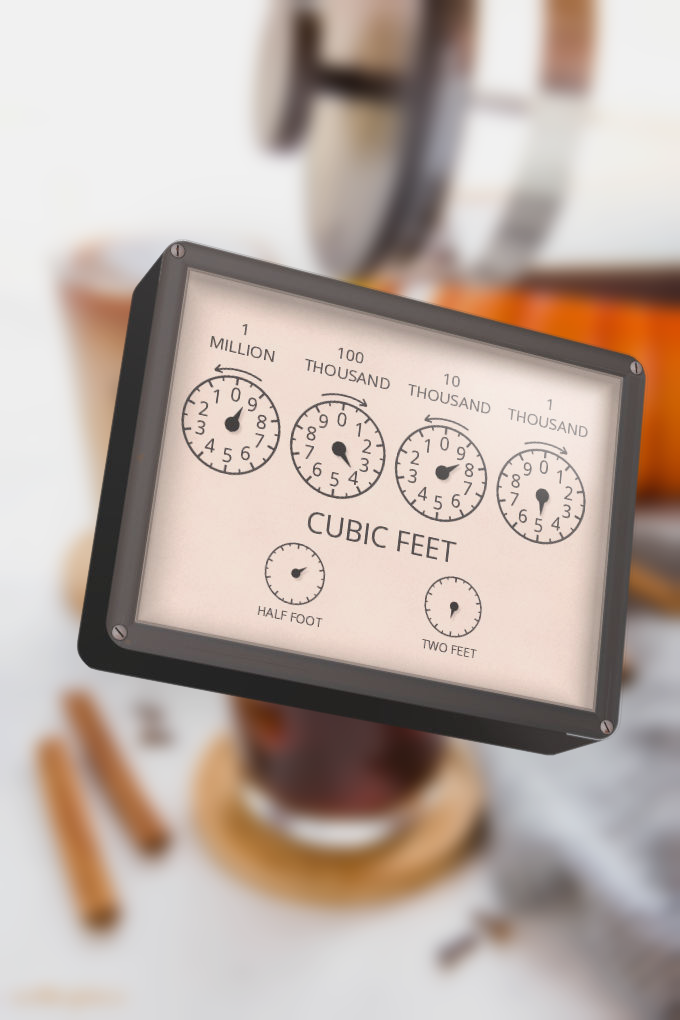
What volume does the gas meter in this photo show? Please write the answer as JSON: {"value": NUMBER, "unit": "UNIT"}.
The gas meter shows {"value": 938500, "unit": "ft³"}
